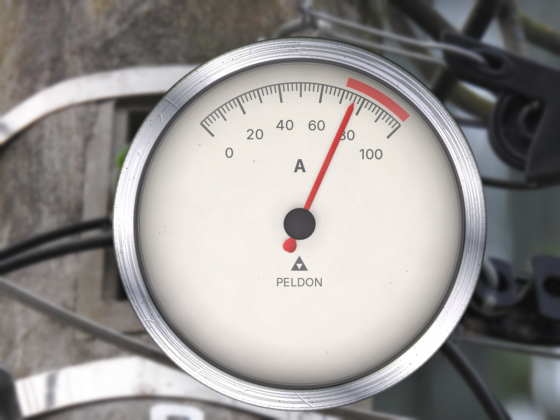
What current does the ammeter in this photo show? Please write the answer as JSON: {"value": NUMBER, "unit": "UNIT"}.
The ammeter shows {"value": 76, "unit": "A"}
